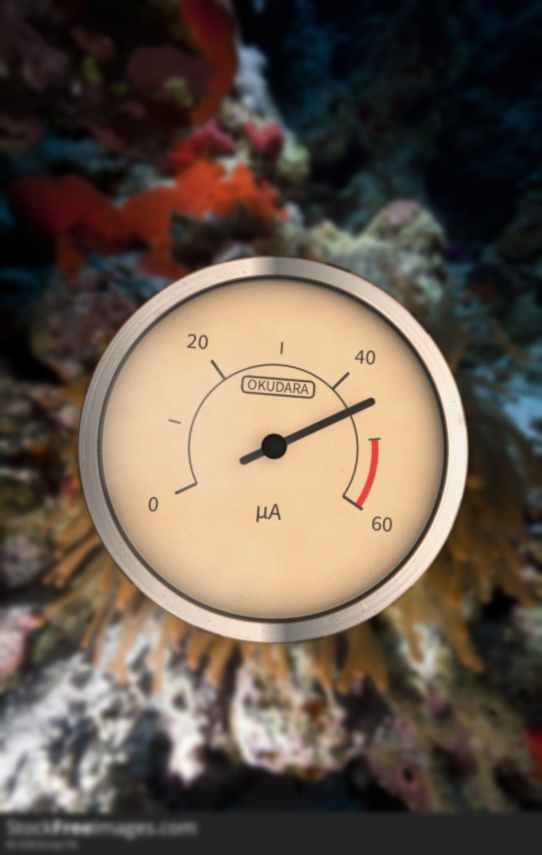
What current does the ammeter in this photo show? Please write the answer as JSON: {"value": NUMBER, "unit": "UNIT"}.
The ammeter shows {"value": 45, "unit": "µA"}
